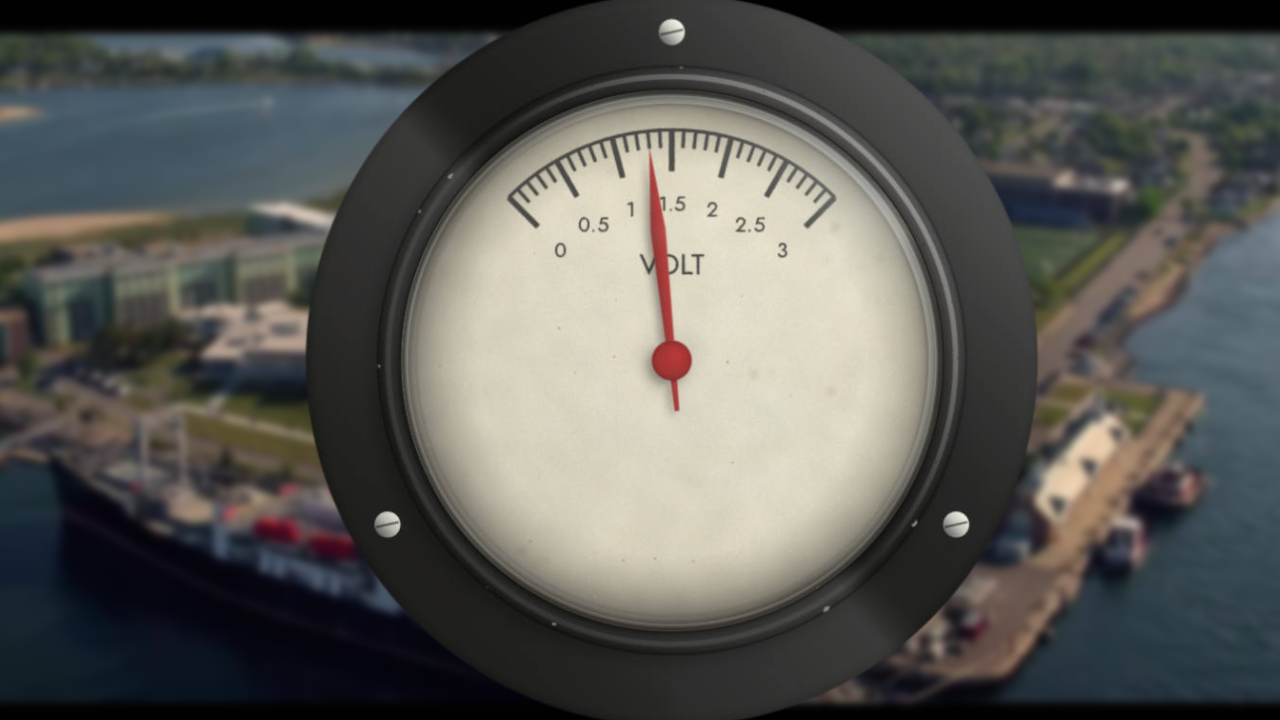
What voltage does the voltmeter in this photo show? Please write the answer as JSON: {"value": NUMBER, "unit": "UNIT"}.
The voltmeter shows {"value": 1.3, "unit": "V"}
